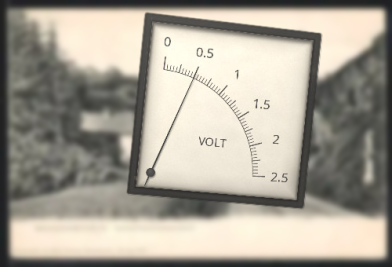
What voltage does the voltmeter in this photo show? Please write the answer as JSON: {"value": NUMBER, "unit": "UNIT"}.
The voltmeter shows {"value": 0.5, "unit": "V"}
